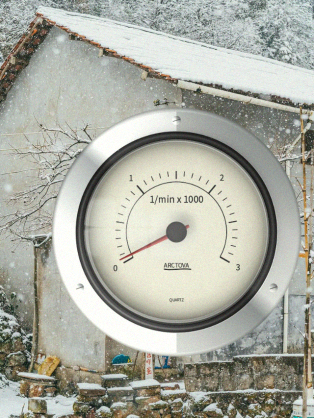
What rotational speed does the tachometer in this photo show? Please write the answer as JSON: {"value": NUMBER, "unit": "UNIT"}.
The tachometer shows {"value": 50, "unit": "rpm"}
